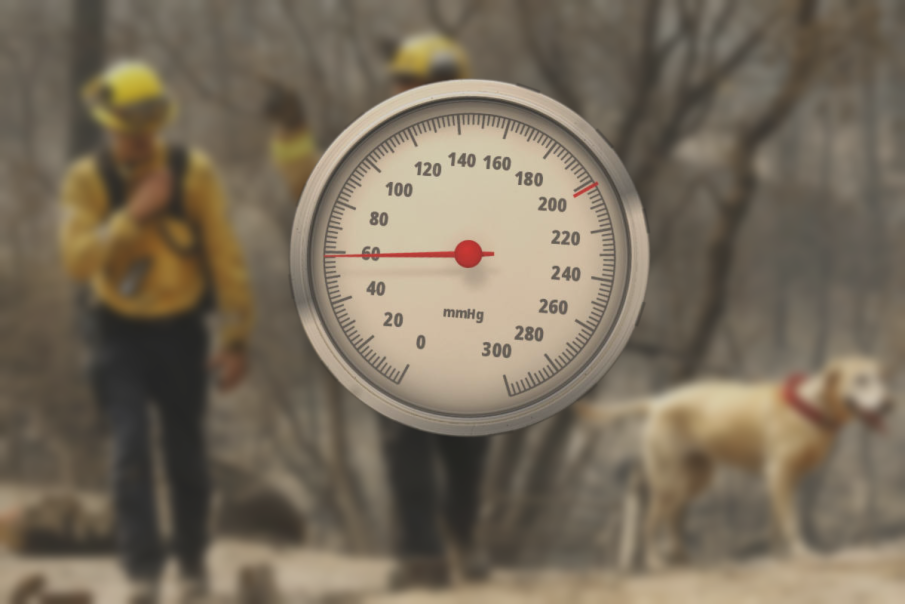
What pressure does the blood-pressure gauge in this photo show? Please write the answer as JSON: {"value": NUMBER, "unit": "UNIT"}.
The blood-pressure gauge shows {"value": 58, "unit": "mmHg"}
